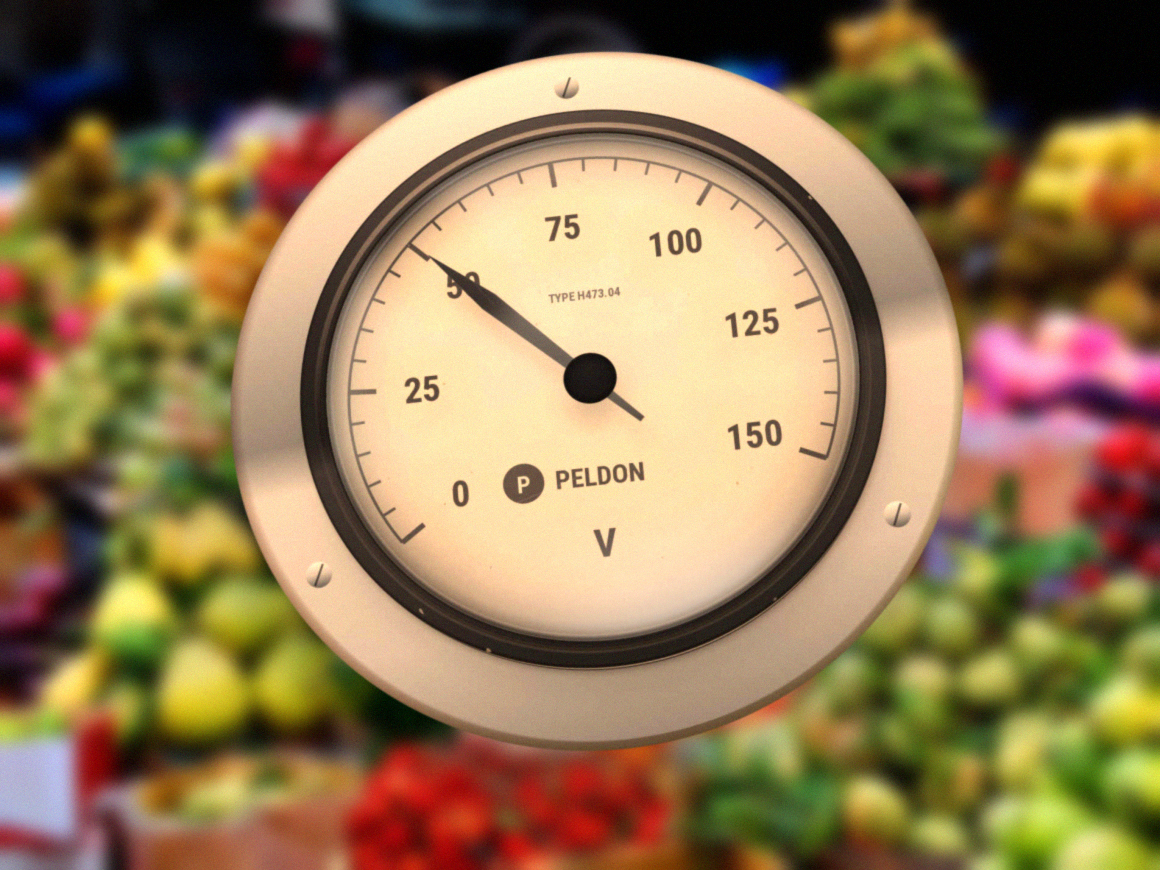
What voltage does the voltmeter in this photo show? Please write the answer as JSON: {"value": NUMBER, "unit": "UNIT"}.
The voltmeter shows {"value": 50, "unit": "V"}
